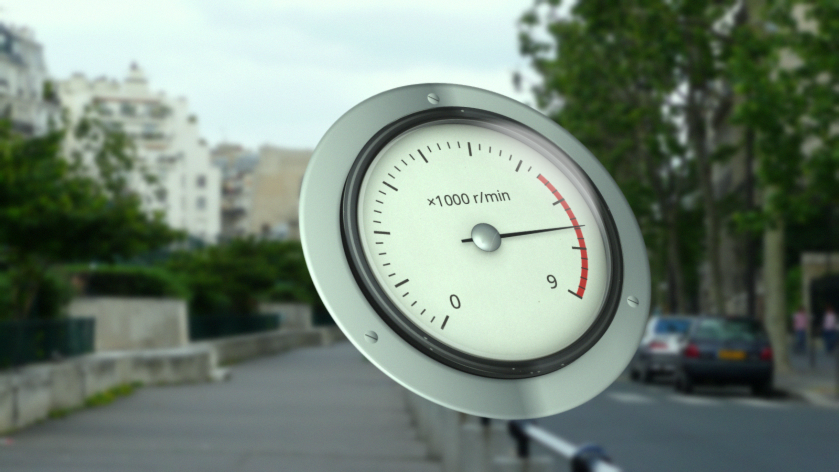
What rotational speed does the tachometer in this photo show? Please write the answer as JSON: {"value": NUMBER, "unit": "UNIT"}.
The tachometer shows {"value": 7600, "unit": "rpm"}
